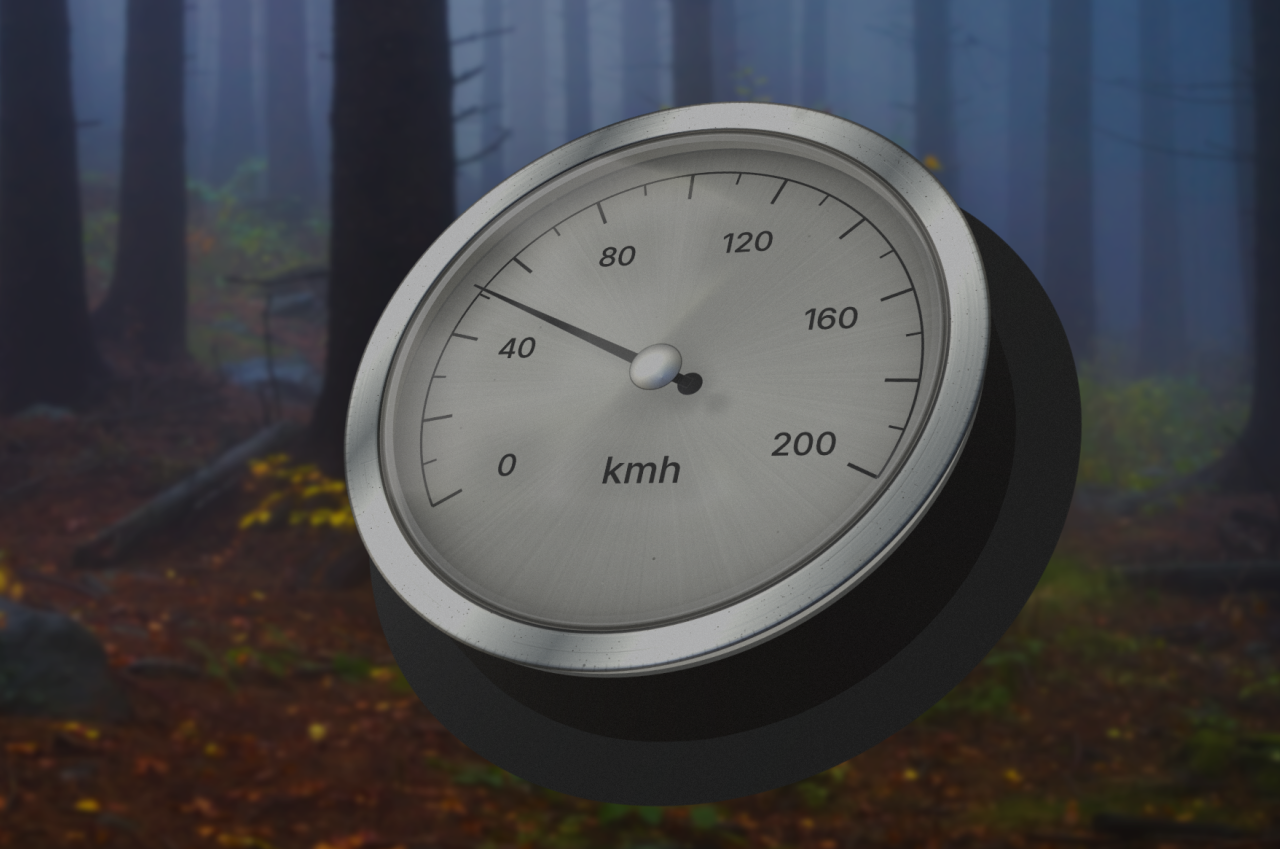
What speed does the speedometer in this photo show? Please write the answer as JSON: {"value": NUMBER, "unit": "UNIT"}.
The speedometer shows {"value": 50, "unit": "km/h"}
